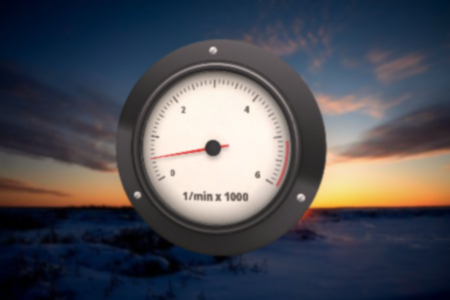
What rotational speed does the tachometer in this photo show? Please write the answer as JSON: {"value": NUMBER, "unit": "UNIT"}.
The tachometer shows {"value": 500, "unit": "rpm"}
